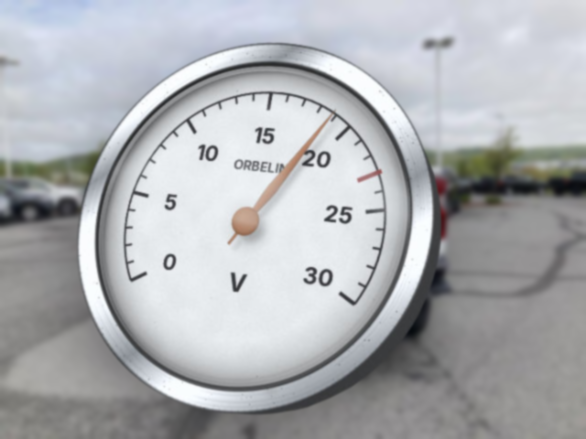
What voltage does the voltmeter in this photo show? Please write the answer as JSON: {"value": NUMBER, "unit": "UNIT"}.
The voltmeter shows {"value": 19, "unit": "V"}
